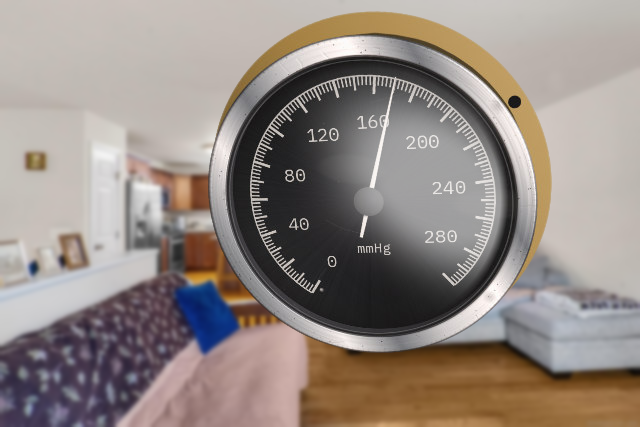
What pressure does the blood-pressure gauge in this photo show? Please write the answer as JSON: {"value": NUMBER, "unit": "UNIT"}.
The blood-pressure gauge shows {"value": 170, "unit": "mmHg"}
